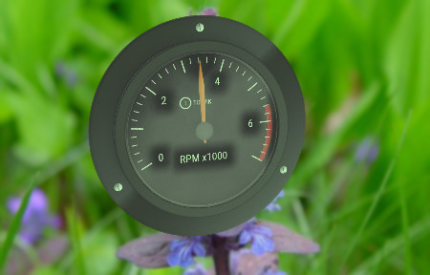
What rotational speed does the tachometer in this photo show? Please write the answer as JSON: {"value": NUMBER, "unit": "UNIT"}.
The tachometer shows {"value": 3400, "unit": "rpm"}
